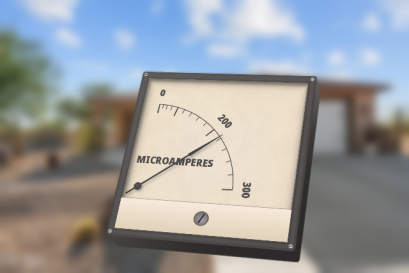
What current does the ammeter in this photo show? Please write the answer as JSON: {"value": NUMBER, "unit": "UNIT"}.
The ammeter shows {"value": 220, "unit": "µA"}
